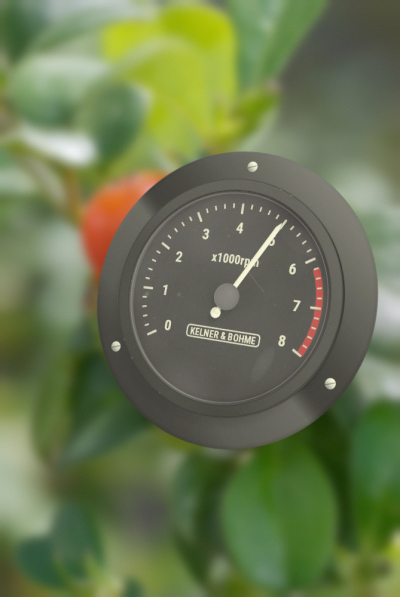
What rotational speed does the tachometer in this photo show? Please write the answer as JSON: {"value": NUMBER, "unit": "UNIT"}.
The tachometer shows {"value": 5000, "unit": "rpm"}
